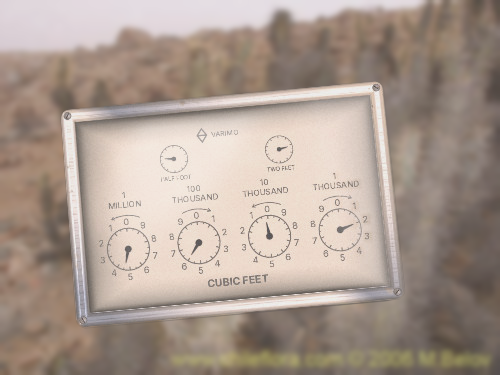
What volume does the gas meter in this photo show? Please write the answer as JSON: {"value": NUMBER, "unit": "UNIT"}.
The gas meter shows {"value": 460200, "unit": "ft³"}
